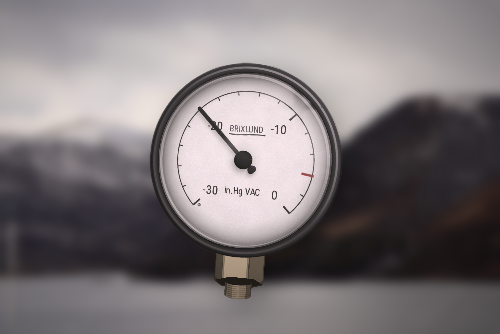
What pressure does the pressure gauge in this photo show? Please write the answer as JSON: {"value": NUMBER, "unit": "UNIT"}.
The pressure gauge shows {"value": -20, "unit": "inHg"}
